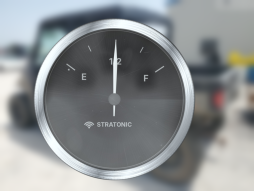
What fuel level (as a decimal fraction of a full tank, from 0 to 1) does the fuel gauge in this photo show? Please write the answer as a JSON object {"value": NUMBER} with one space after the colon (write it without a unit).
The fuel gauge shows {"value": 0.5}
